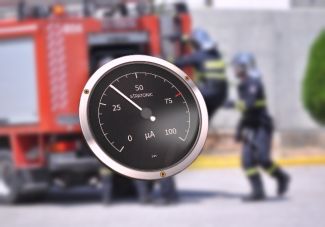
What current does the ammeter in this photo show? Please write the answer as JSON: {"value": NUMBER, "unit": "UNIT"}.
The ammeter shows {"value": 35, "unit": "µA"}
